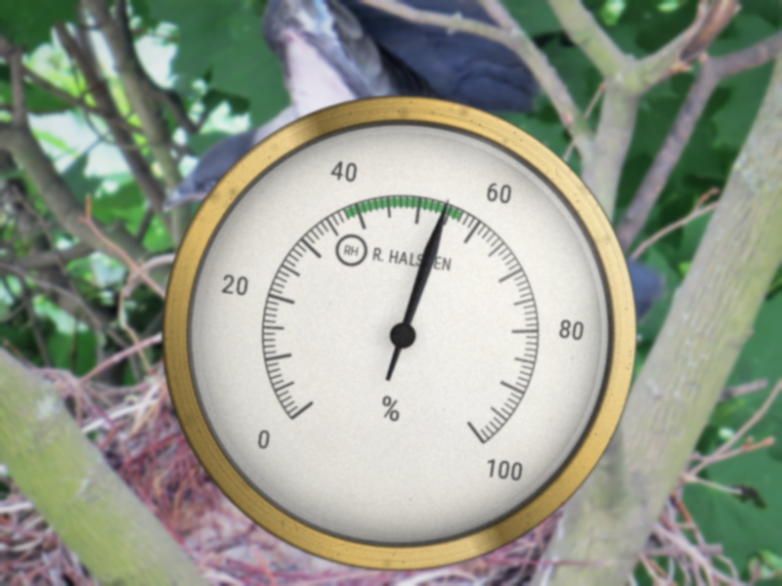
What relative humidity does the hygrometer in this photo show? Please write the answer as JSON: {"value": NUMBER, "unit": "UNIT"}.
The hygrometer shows {"value": 54, "unit": "%"}
